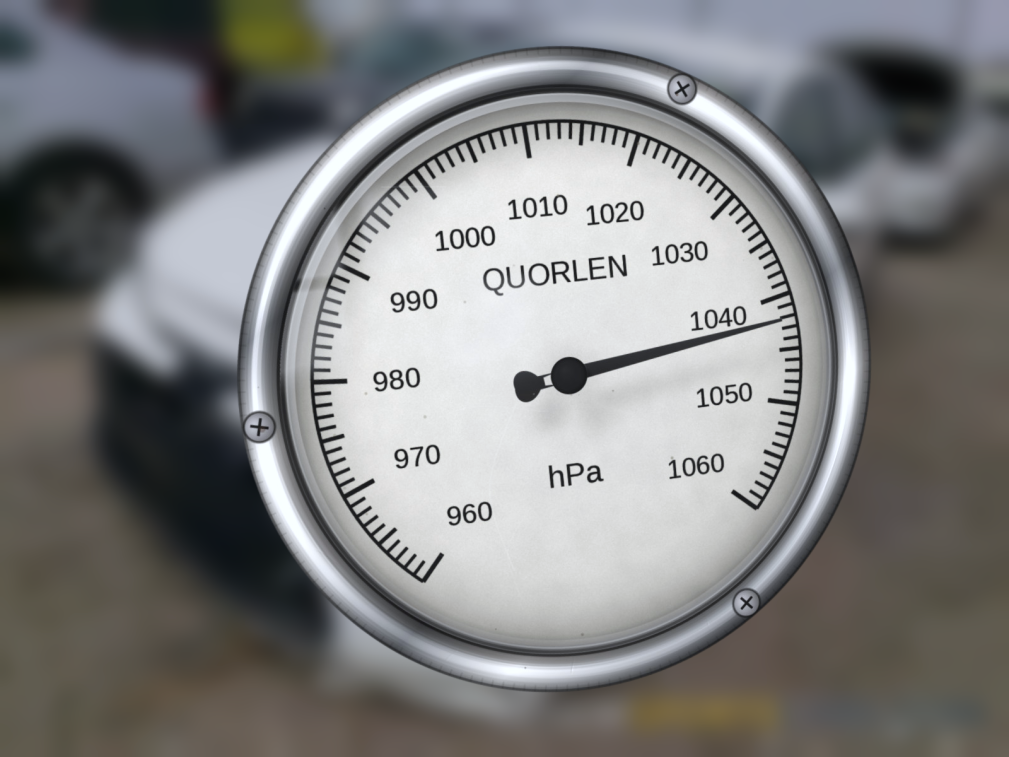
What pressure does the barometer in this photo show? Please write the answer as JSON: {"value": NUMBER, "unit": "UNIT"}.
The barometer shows {"value": 1042, "unit": "hPa"}
